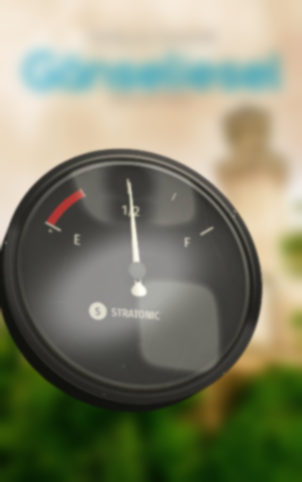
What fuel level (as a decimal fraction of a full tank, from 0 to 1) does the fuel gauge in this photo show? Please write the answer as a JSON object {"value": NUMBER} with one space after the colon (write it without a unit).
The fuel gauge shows {"value": 0.5}
